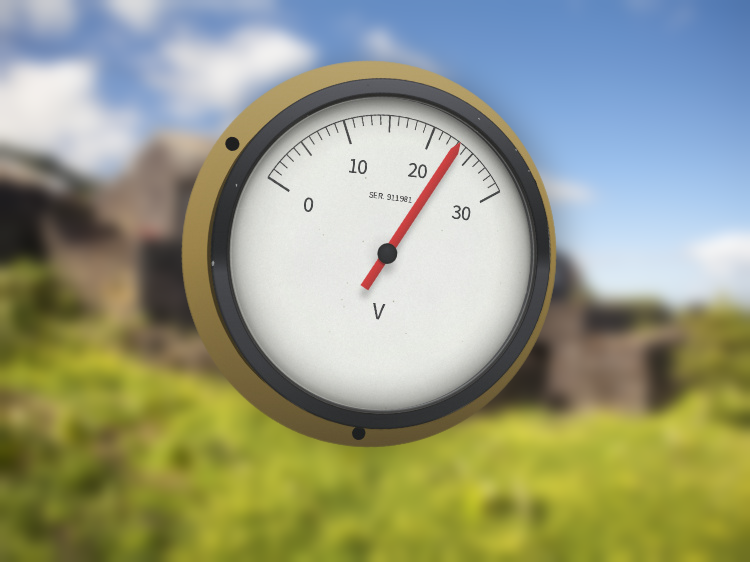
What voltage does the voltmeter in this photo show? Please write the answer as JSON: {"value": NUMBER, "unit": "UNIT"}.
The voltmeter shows {"value": 23, "unit": "V"}
